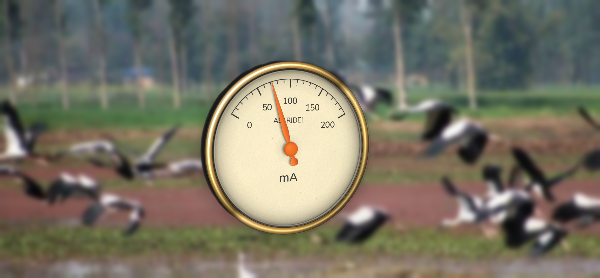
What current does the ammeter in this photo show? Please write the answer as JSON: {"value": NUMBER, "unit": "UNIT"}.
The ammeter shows {"value": 70, "unit": "mA"}
